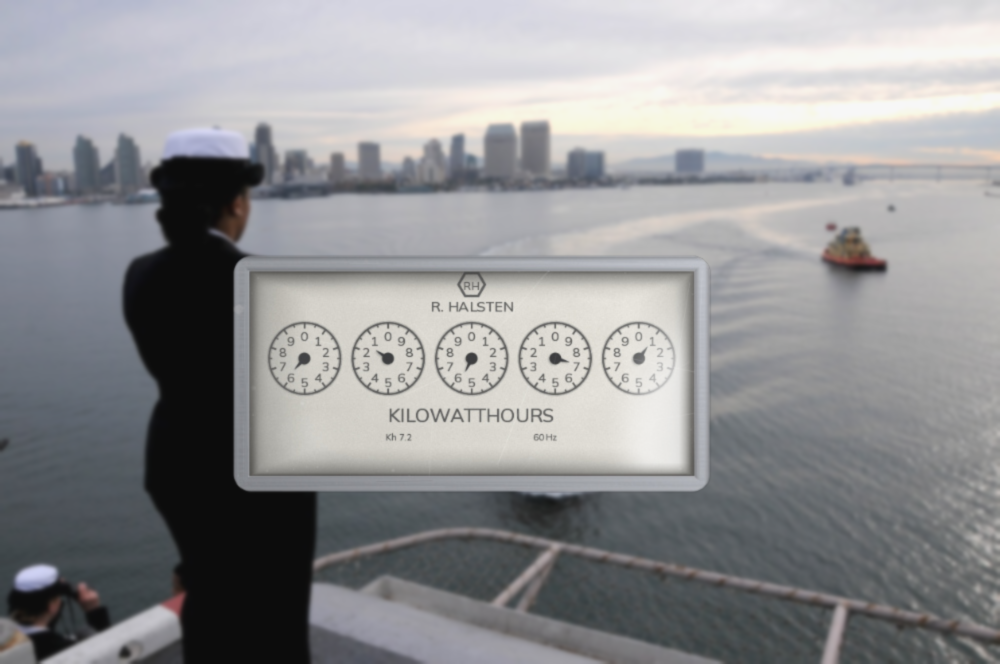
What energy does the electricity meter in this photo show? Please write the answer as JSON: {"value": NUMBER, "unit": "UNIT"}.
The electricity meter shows {"value": 61571, "unit": "kWh"}
